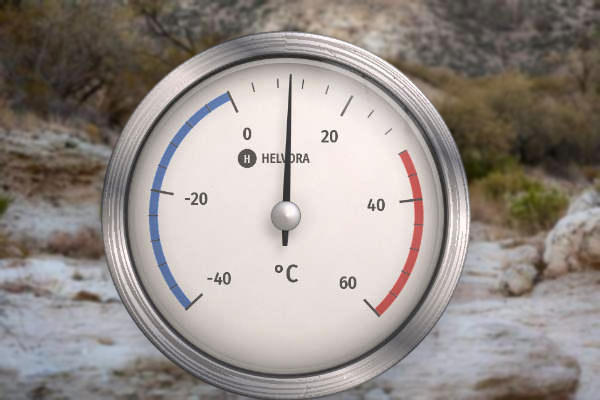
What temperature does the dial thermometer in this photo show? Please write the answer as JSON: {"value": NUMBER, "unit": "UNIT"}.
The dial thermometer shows {"value": 10, "unit": "°C"}
